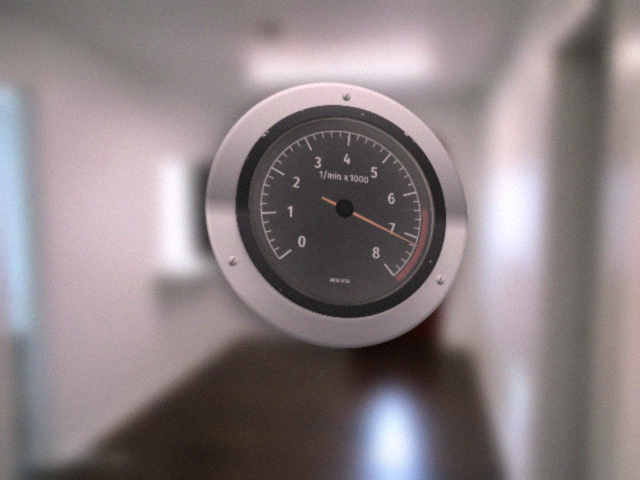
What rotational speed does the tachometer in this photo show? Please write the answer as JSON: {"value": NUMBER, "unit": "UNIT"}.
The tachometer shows {"value": 7200, "unit": "rpm"}
